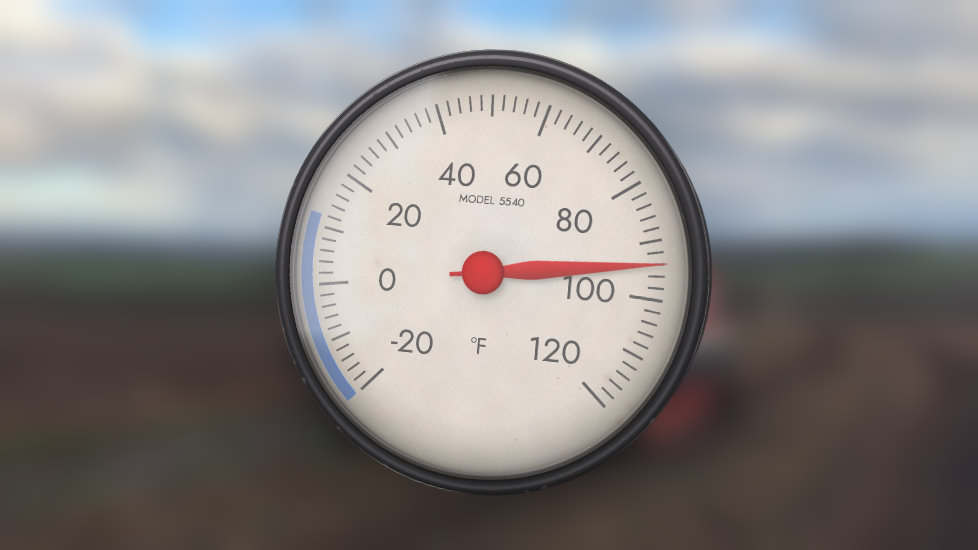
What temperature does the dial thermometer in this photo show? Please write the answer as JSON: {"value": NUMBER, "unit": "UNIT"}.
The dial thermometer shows {"value": 94, "unit": "°F"}
